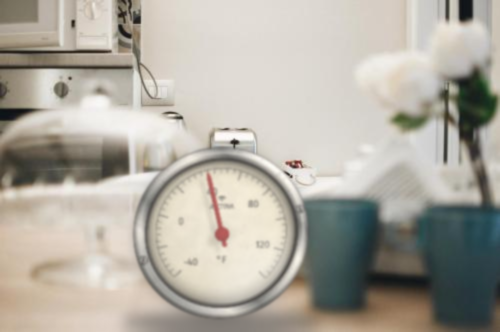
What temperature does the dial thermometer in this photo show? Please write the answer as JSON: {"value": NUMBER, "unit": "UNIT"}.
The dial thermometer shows {"value": 40, "unit": "°F"}
